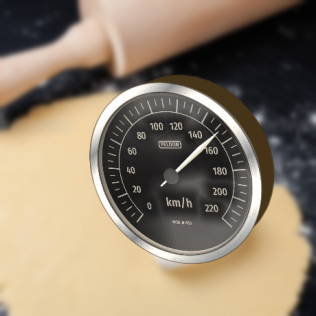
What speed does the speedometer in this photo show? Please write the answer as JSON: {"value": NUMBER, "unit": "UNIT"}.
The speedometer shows {"value": 152.5, "unit": "km/h"}
